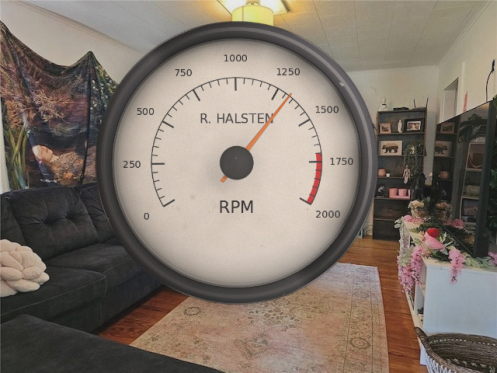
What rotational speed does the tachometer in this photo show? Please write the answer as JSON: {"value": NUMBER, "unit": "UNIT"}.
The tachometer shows {"value": 1325, "unit": "rpm"}
